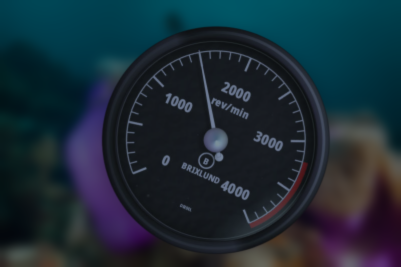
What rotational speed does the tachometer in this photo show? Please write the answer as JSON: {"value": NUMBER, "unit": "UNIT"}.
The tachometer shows {"value": 1500, "unit": "rpm"}
